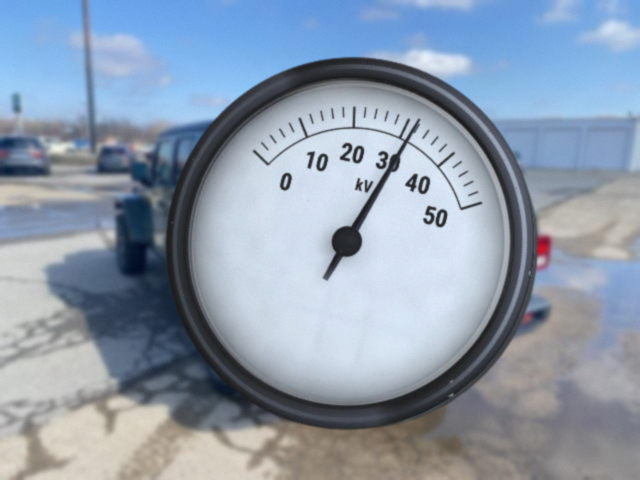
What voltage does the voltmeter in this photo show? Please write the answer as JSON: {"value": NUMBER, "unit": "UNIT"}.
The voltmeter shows {"value": 32, "unit": "kV"}
